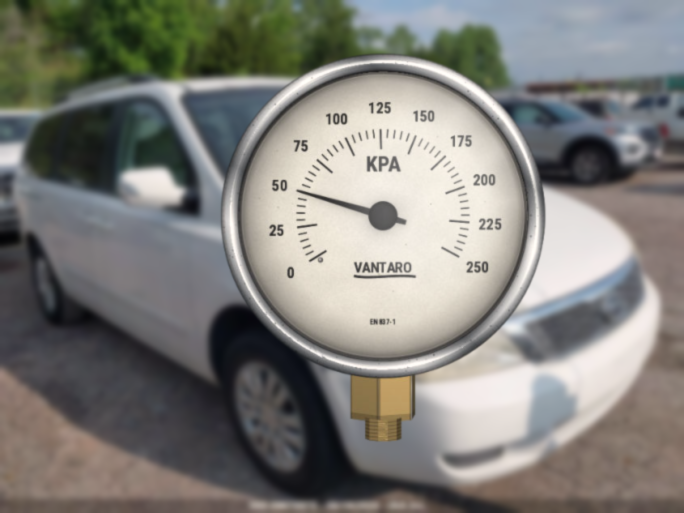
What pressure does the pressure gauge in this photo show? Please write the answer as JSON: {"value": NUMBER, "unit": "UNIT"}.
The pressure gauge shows {"value": 50, "unit": "kPa"}
